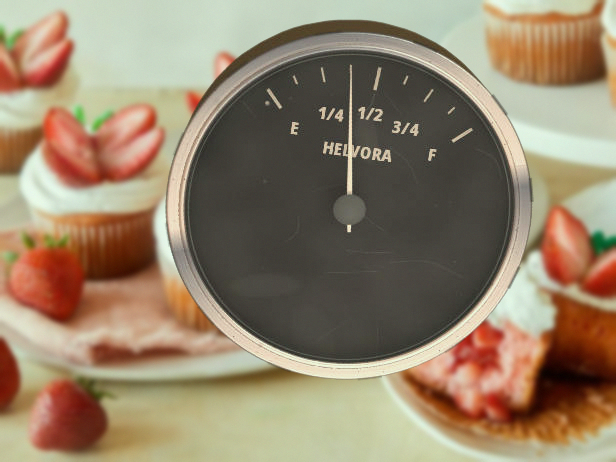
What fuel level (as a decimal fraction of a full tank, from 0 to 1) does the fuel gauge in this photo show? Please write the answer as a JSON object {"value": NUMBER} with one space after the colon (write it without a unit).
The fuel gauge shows {"value": 0.375}
